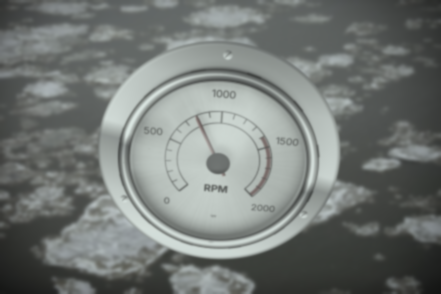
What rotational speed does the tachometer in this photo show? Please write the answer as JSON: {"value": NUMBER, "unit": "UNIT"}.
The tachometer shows {"value": 800, "unit": "rpm"}
